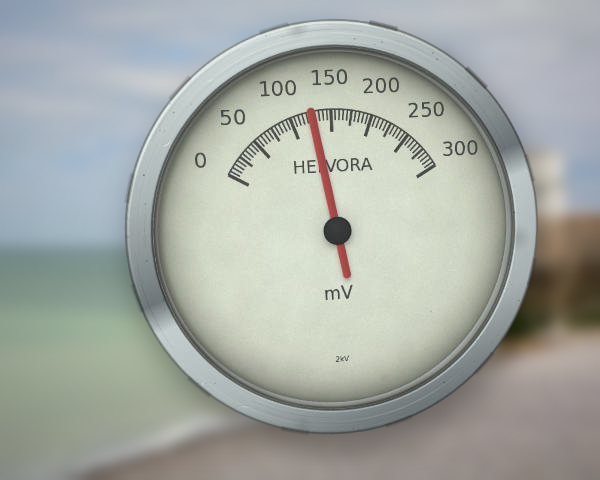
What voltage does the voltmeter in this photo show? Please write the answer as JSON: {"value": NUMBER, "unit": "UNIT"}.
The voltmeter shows {"value": 125, "unit": "mV"}
